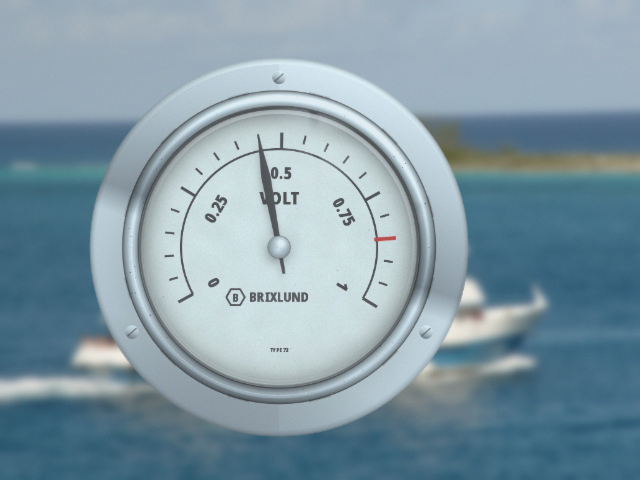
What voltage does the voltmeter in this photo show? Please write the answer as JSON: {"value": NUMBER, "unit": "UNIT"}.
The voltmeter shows {"value": 0.45, "unit": "V"}
